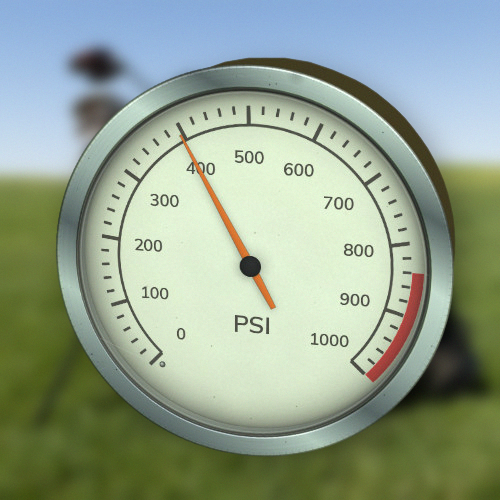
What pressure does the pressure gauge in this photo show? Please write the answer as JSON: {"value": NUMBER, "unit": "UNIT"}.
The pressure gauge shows {"value": 400, "unit": "psi"}
